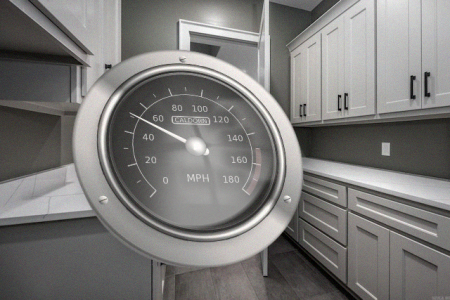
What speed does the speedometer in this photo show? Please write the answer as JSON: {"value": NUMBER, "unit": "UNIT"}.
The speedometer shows {"value": 50, "unit": "mph"}
